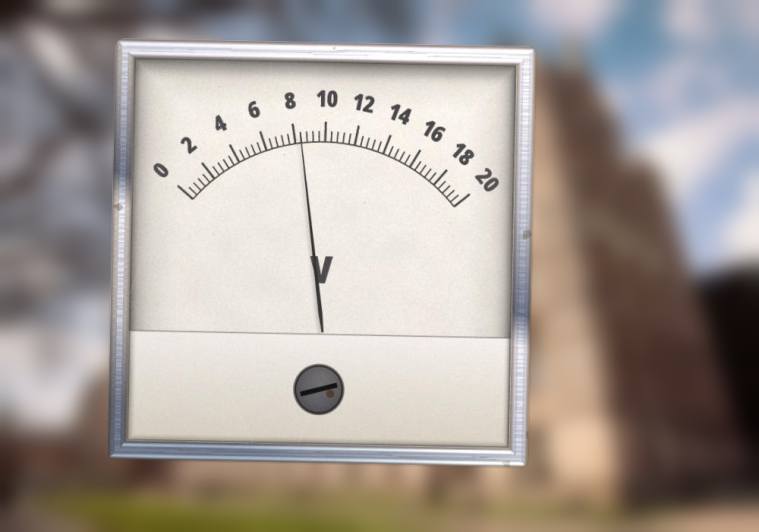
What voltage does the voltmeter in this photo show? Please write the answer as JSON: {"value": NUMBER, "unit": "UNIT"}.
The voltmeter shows {"value": 8.4, "unit": "V"}
